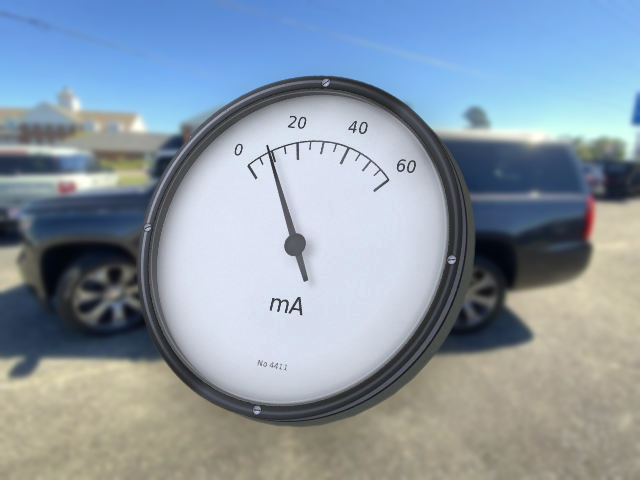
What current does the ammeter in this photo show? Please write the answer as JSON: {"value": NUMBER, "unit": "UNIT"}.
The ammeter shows {"value": 10, "unit": "mA"}
